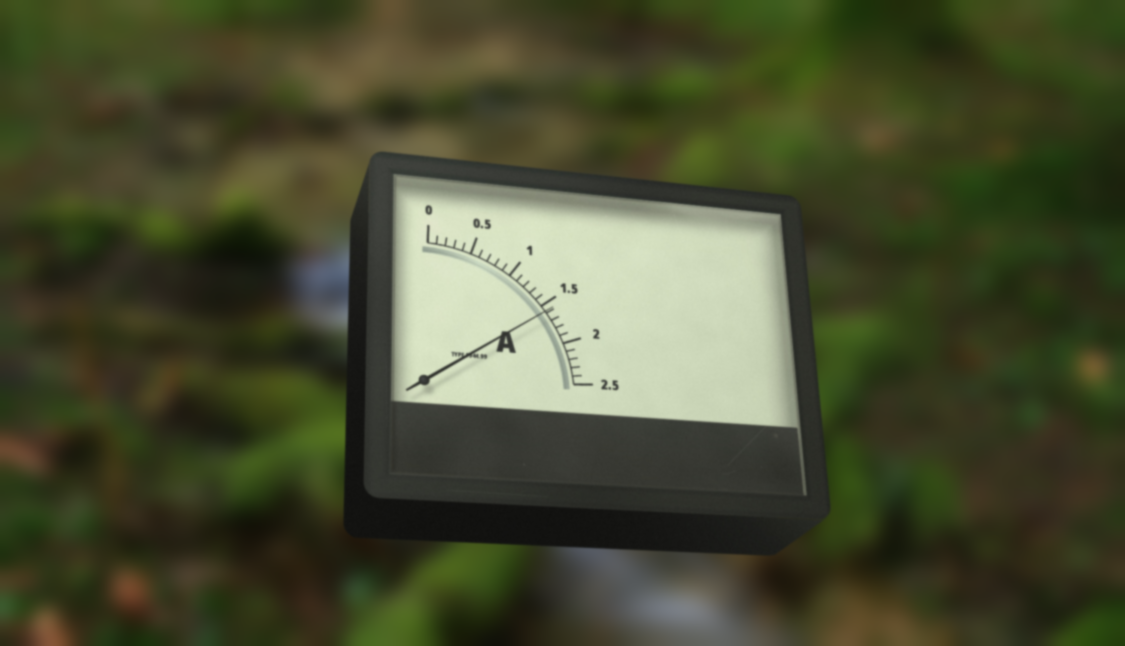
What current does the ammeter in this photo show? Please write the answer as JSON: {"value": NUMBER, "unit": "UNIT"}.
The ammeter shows {"value": 1.6, "unit": "A"}
